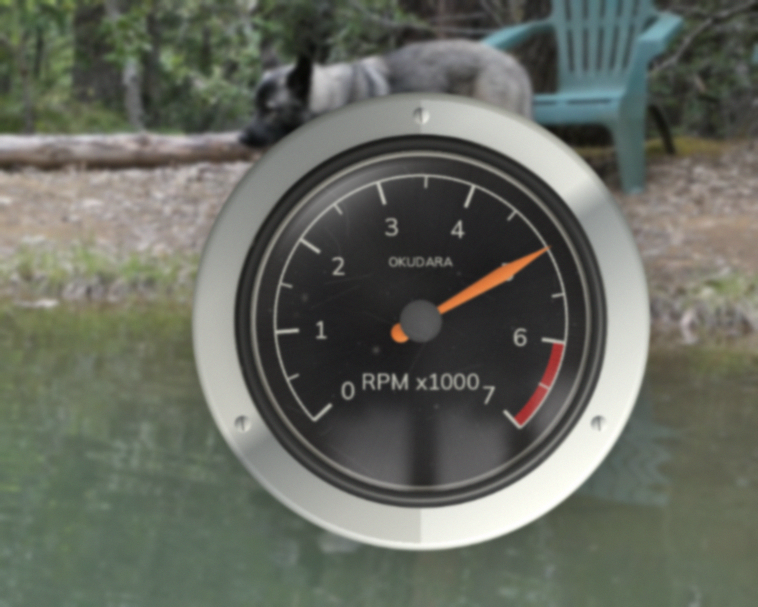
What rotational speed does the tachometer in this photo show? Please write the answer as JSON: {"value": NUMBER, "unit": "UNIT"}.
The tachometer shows {"value": 5000, "unit": "rpm"}
